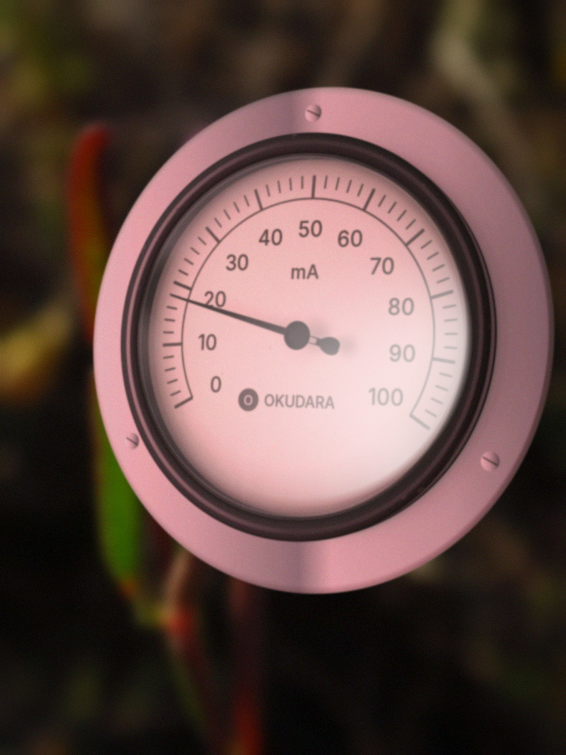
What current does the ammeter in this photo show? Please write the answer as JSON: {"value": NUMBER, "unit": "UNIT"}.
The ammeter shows {"value": 18, "unit": "mA"}
